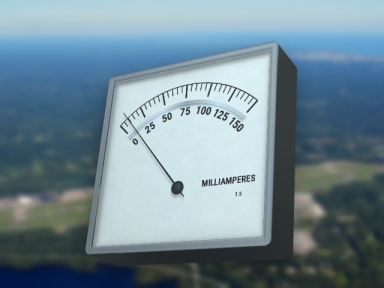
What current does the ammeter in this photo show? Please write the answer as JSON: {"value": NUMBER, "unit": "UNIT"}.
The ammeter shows {"value": 10, "unit": "mA"}
